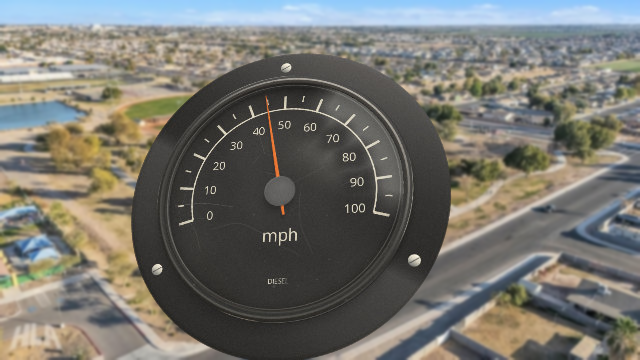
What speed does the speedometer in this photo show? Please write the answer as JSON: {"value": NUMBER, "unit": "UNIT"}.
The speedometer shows {"value": 45, "unit": "mph"}
